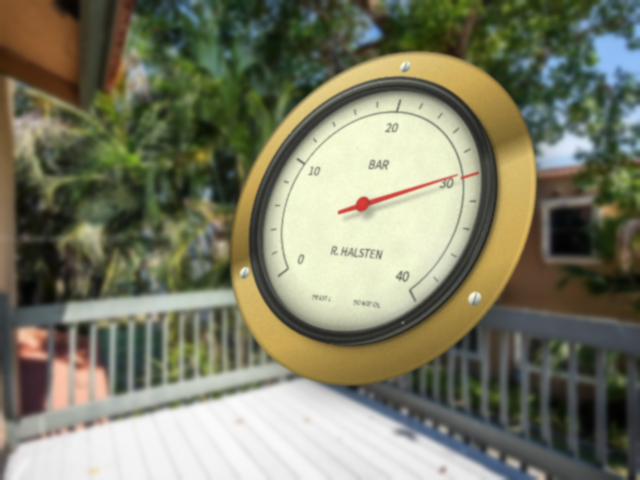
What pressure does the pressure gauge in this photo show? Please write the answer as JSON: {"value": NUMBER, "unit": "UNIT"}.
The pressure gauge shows {"value": 30, "unit": "bar"}
